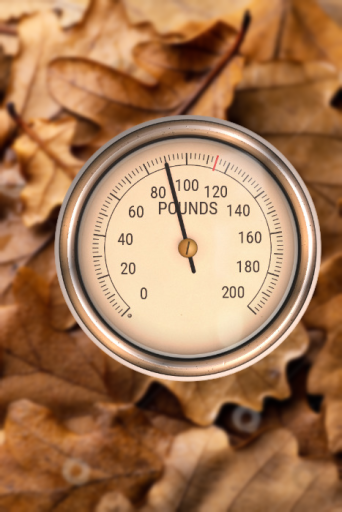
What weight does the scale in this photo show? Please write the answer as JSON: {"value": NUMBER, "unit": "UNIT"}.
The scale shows {"value": 90, "unit": "lb"}
